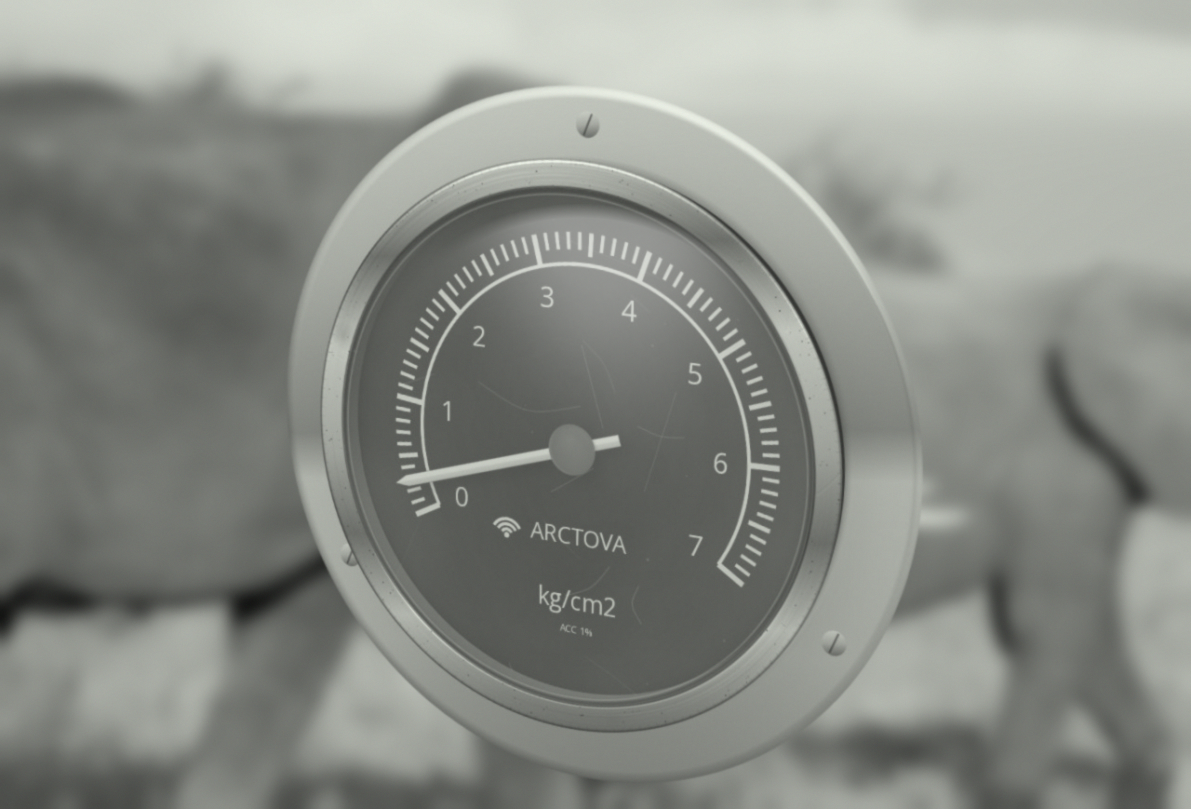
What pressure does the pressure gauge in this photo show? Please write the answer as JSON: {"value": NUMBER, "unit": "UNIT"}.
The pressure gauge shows {"value": 0.3, "unit": "kg/cm²"}
